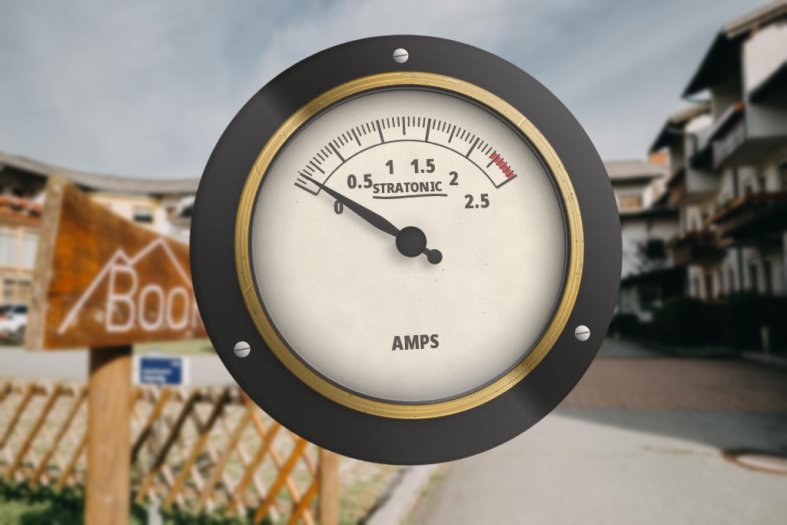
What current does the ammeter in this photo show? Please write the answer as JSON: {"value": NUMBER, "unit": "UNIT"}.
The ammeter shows {"value": 0.1, "unit": "A"}
